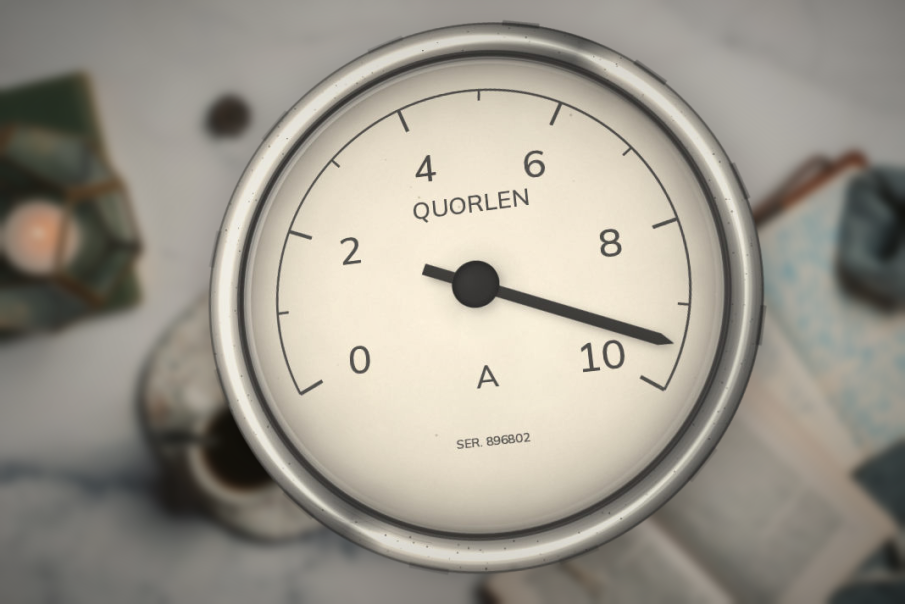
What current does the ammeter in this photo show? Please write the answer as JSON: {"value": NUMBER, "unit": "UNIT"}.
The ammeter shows {"value": 9.5, "unit": "A"}
